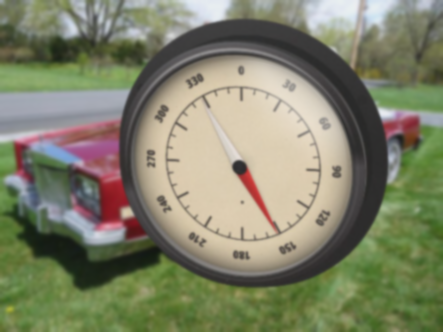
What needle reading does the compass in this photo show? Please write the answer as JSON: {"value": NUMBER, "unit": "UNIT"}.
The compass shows {"value": 150, "unit": "°"}
